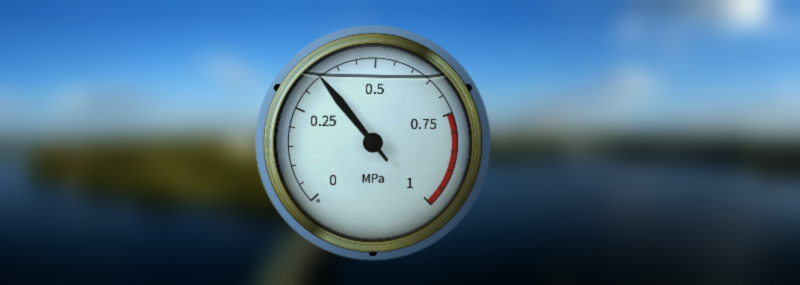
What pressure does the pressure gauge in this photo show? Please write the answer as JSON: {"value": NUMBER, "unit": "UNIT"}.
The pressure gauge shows {"value": 0.35, "unit": "MPa"}
